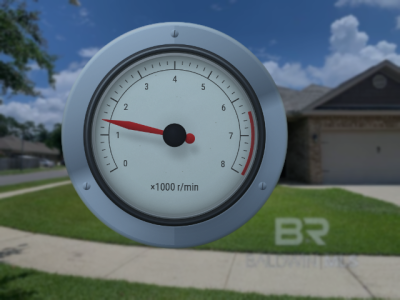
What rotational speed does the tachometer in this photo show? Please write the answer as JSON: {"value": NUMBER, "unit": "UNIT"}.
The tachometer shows {"value": 1400, "unit": "rpm"}
